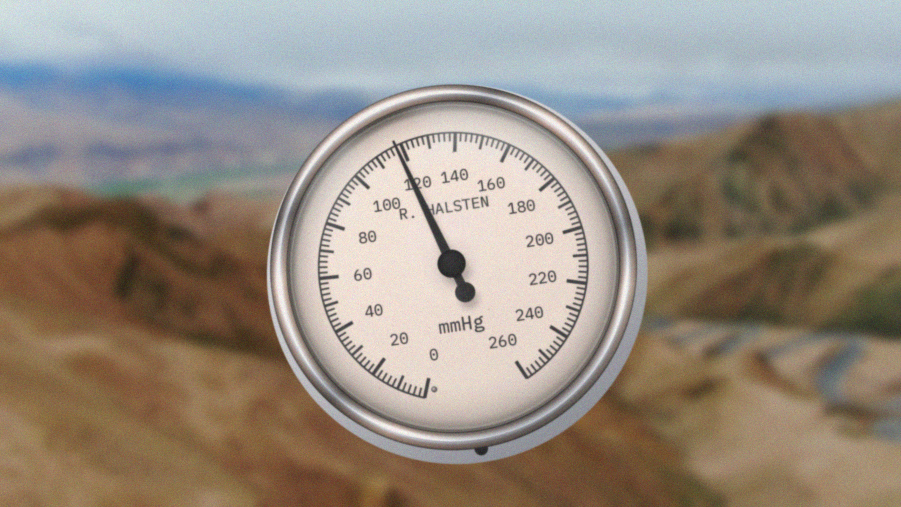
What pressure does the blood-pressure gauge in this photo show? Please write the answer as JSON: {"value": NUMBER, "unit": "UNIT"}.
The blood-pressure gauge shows {"value": 118, "unit": "mmHg"}
